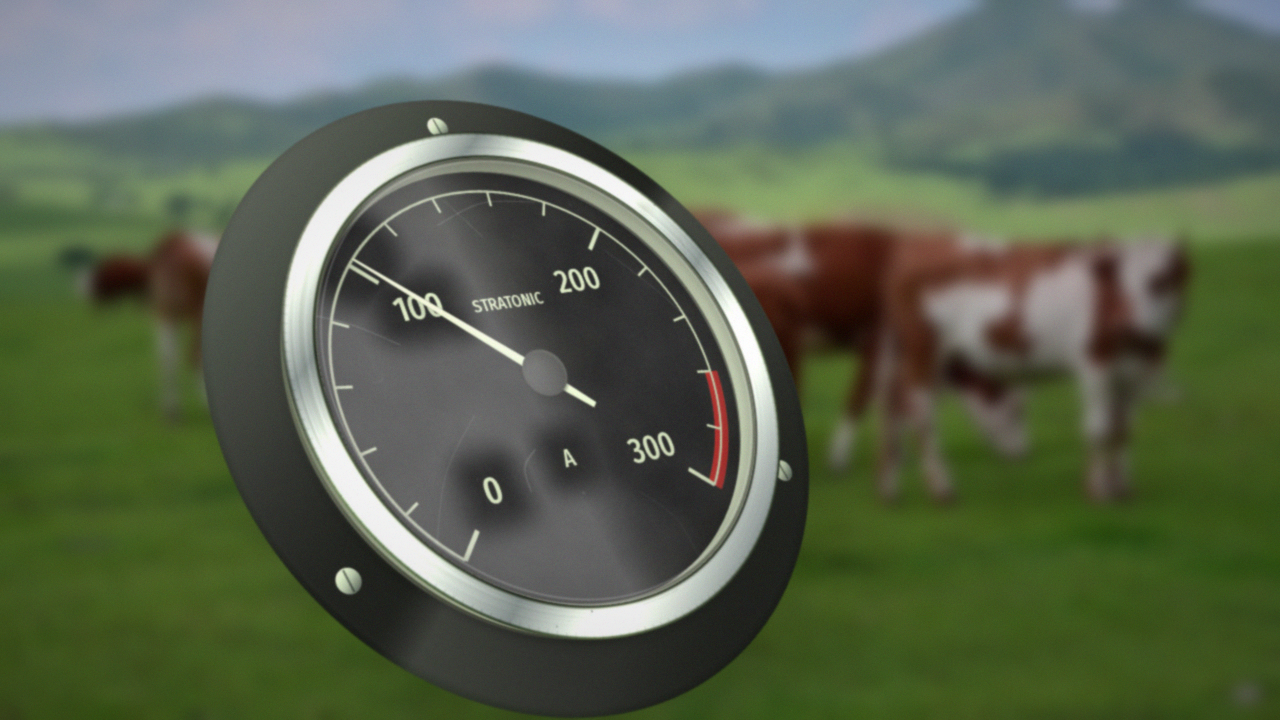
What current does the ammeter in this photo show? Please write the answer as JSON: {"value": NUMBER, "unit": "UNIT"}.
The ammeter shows {"value": 100, "unit": "A"}
